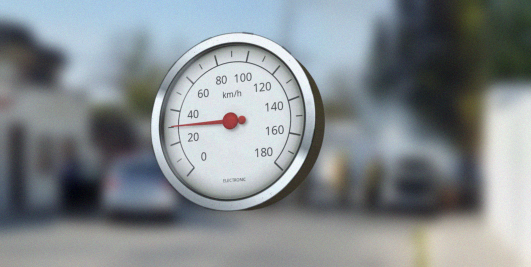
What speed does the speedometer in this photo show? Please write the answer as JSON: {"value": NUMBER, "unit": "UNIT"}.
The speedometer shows {"value": 30, "unit": "km/h"}
